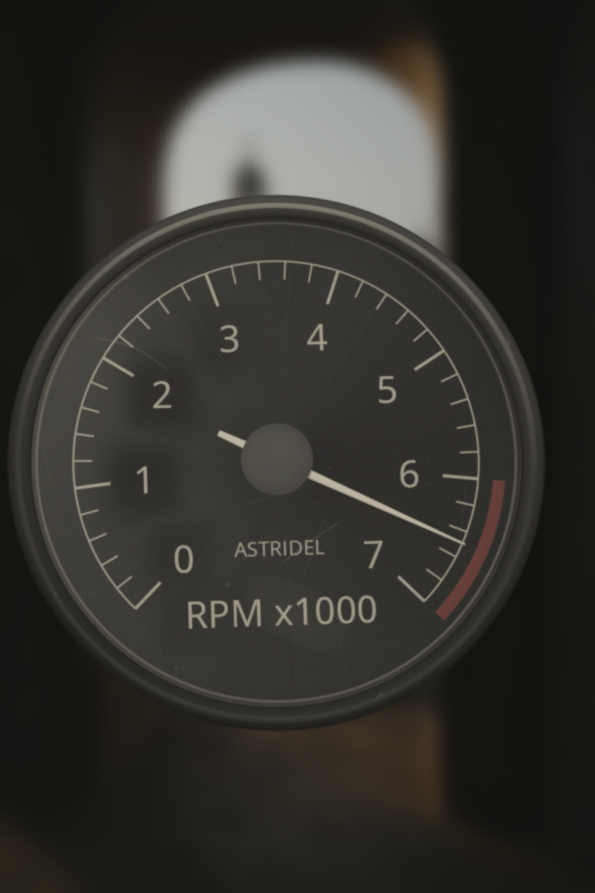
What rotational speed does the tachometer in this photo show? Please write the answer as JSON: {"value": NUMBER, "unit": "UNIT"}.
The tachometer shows {"value": 6500, "unit": "rpm"}
